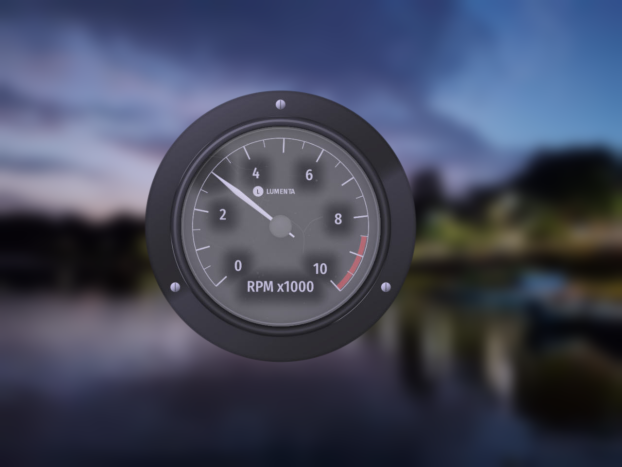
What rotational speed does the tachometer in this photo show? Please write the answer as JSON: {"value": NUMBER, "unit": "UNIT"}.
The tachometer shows {"value": 3000, "unit": "rpm"}
